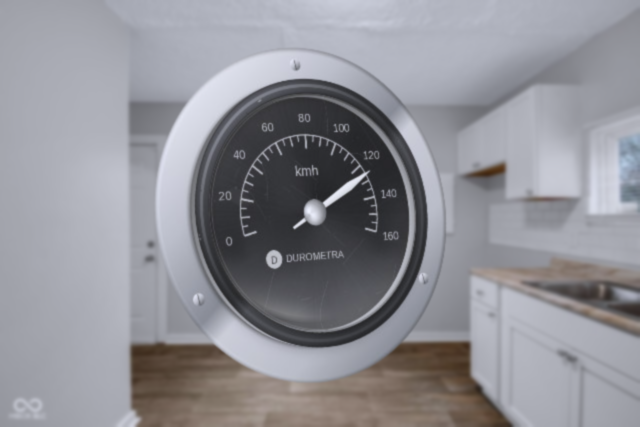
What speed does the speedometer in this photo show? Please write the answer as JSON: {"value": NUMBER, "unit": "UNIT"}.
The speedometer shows {"value": 125, "unit": "km/h"}
